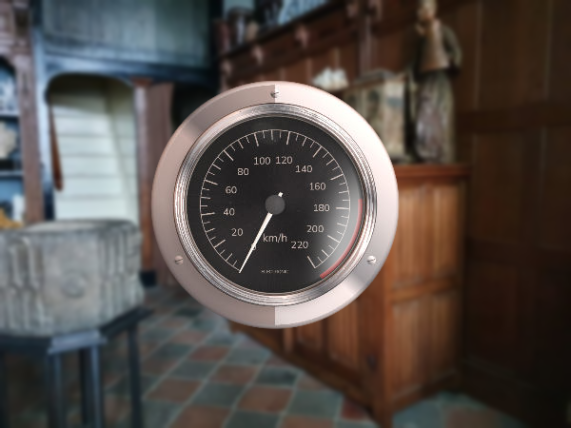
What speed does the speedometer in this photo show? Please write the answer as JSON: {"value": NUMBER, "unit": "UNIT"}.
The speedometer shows {"value": 0, "unit": "km/h"}
